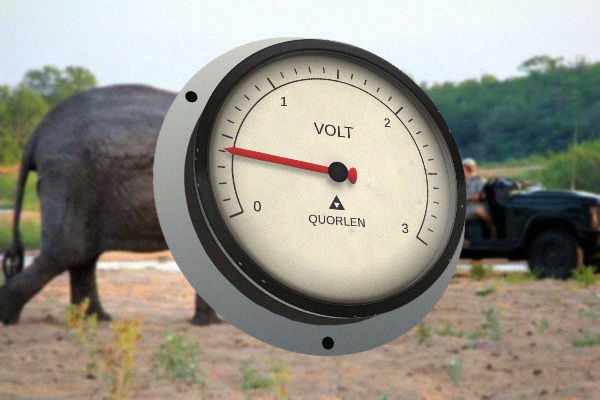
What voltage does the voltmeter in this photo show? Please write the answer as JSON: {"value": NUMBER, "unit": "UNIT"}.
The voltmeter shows {"value": 0.4, "unit": "V"}
